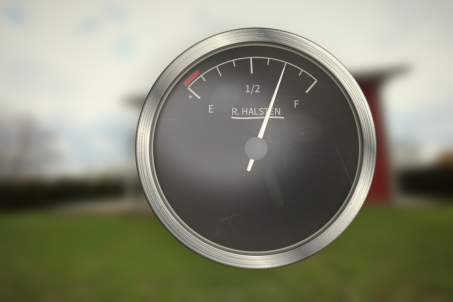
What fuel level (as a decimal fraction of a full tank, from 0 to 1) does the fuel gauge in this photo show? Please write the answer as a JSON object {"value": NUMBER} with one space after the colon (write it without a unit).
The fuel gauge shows {"value": 0.75}
